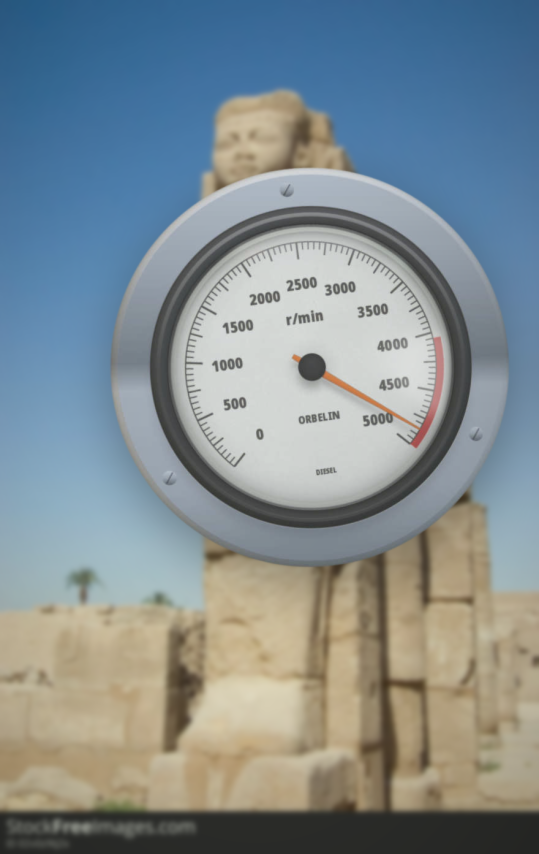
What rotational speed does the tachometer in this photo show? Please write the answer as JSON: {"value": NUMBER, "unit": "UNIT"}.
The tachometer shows {"value": 4850, "unit": "rpm"}
